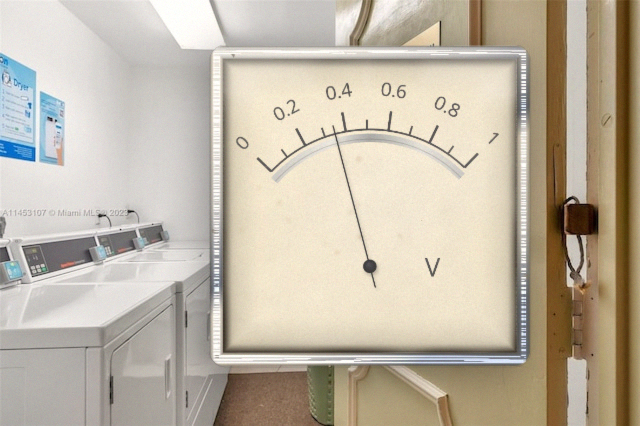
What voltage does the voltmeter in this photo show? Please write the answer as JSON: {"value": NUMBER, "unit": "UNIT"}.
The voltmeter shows {"value": 0.35, "unit": "V"}
